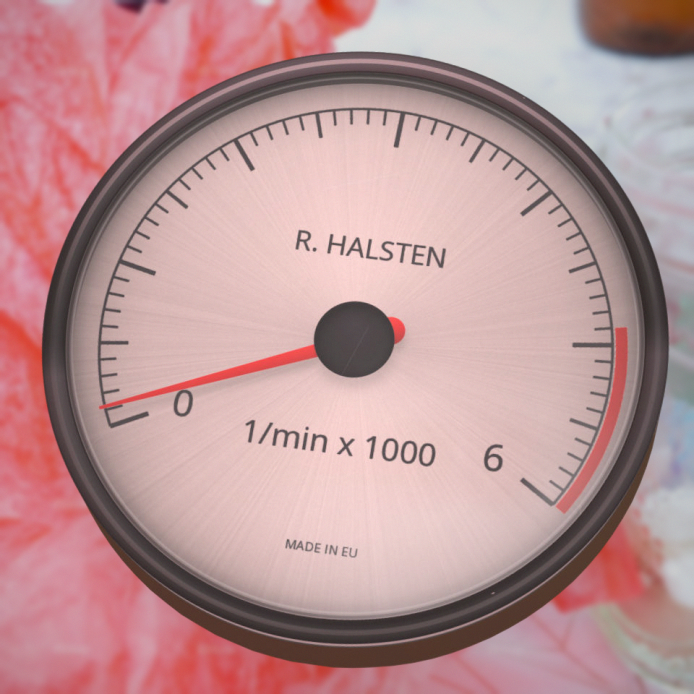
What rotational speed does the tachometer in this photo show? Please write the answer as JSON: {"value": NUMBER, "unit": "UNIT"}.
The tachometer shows {"value": 100, "unit": "rpm"}
